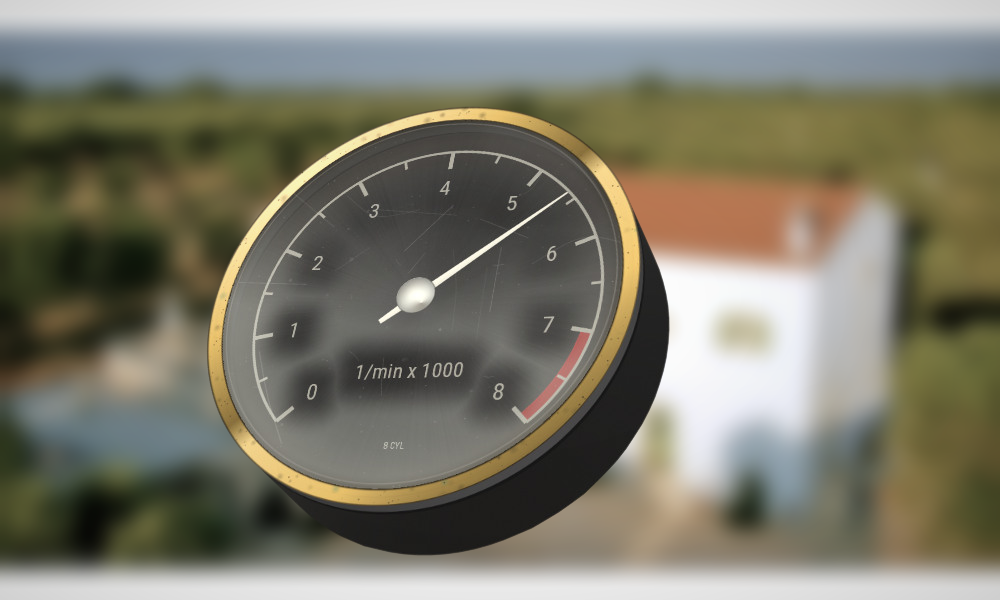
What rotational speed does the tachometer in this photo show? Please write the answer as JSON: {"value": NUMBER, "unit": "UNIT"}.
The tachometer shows {"value": 5500, "unit": "rpm"}
